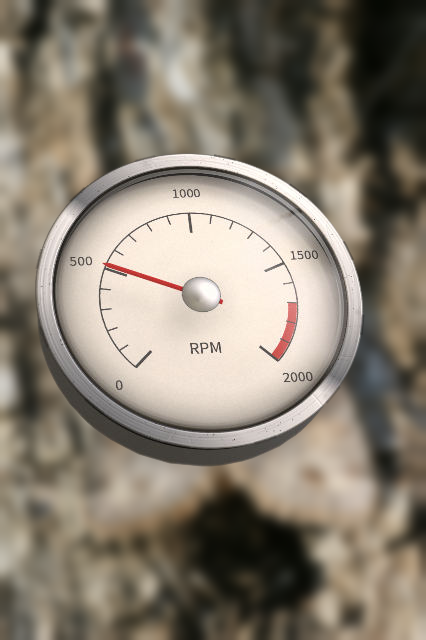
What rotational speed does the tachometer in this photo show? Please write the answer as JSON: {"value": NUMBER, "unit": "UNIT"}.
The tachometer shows {"value": 500, "unit": "rpm"}
